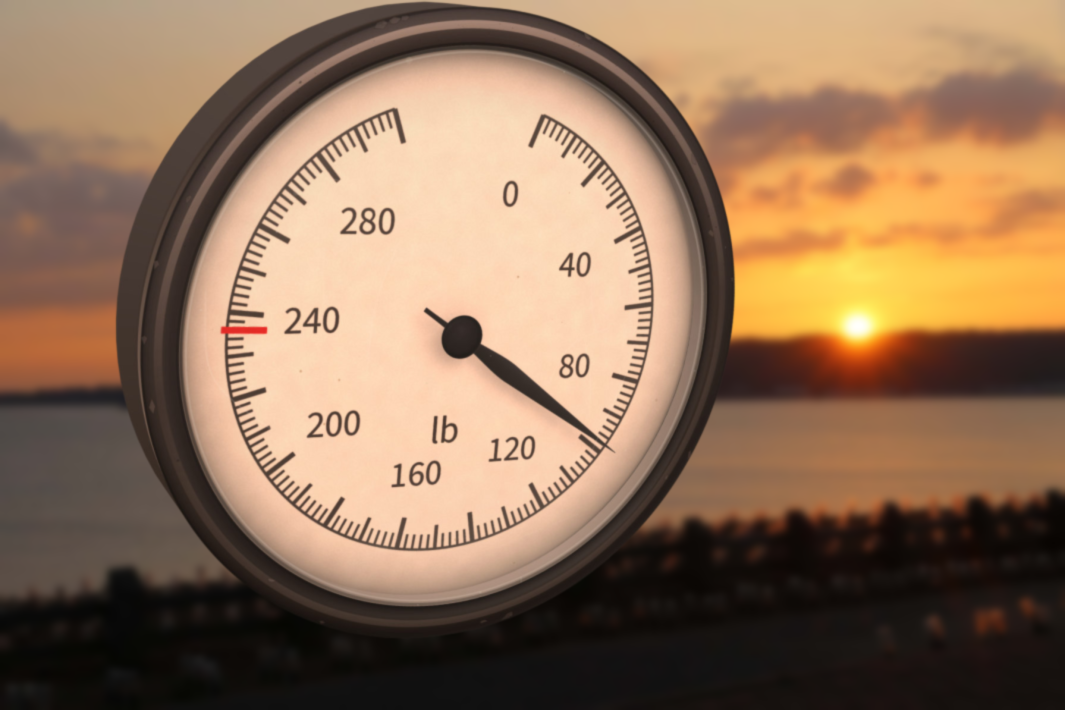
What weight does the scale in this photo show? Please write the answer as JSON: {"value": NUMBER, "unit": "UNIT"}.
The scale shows {"value": 98, "unit": "lb"}
